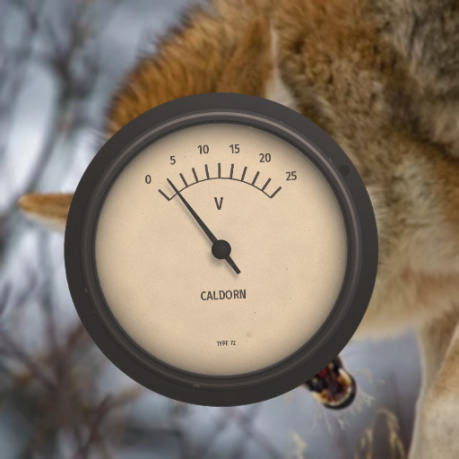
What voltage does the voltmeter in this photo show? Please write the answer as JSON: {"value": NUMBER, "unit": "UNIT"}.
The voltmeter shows {"value": 2.5, "unit": "V"}
